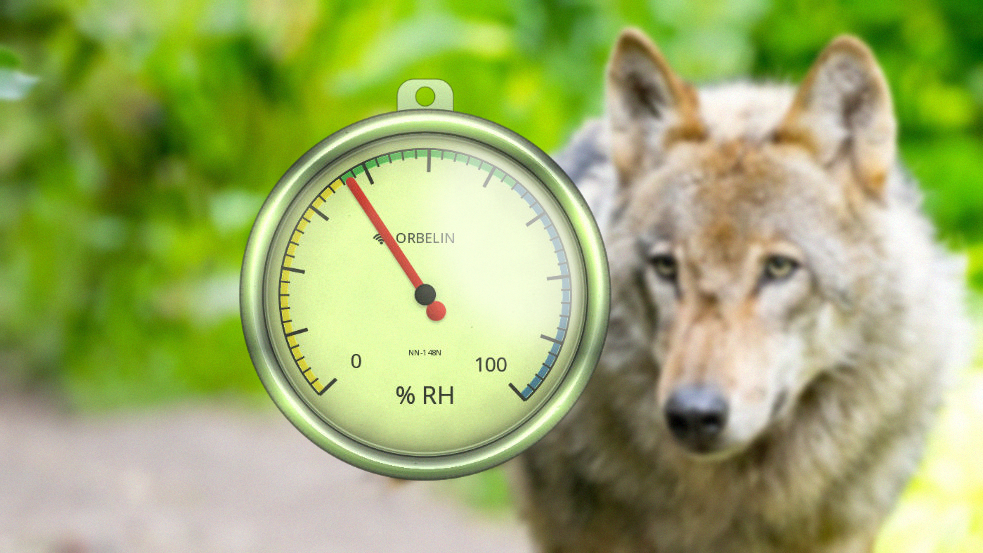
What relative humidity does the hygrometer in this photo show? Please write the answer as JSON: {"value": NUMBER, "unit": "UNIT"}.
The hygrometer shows {"value": 37, "unit": "%"}
